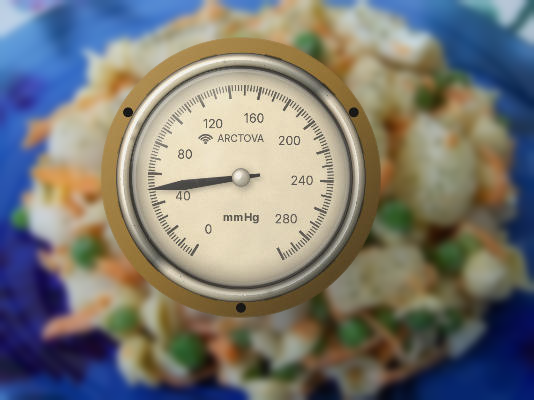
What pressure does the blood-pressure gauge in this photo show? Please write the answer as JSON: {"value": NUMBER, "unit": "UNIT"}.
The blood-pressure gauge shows {"value": 50, "unit": "mmHg"}
